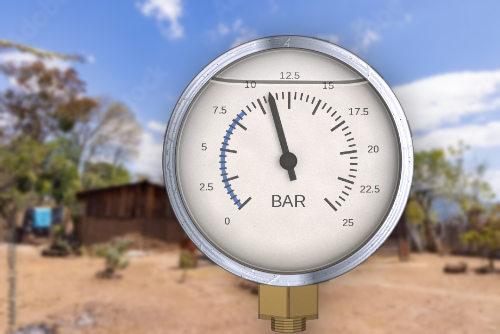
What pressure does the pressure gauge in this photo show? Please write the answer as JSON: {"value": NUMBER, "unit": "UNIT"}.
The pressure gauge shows {"value": 11, "unit": "bar"}
